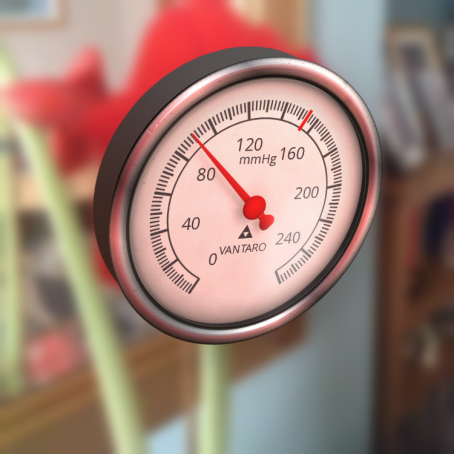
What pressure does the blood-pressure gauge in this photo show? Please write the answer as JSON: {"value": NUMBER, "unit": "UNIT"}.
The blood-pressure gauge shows {"value": 90, "unit": "mmHg"}
